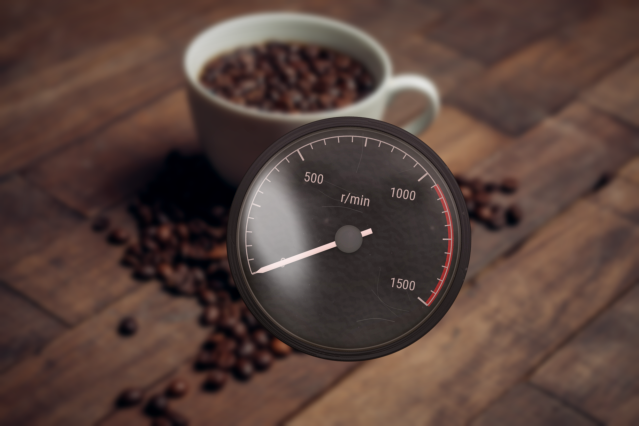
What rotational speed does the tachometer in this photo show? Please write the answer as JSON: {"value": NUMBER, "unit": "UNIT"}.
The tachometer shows {"value": 0, "unit": "rpm"}
